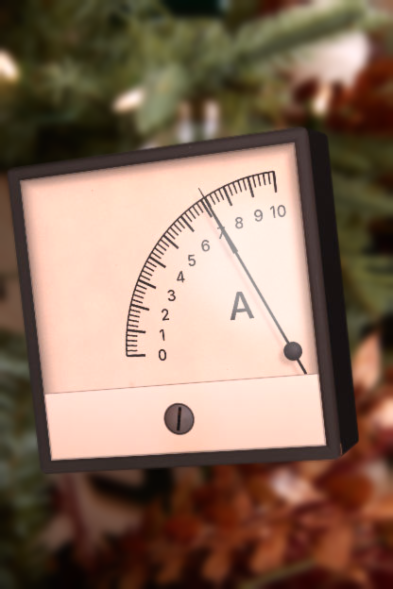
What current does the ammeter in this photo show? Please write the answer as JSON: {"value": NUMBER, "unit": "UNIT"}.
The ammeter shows {"value": 7.2, "unit": "A"}
